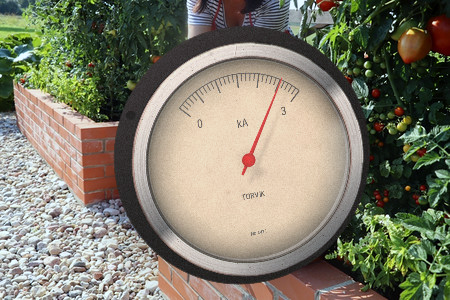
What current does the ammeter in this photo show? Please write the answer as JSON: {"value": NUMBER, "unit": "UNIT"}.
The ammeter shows {"value": 2.5, "unit": "kA"}
